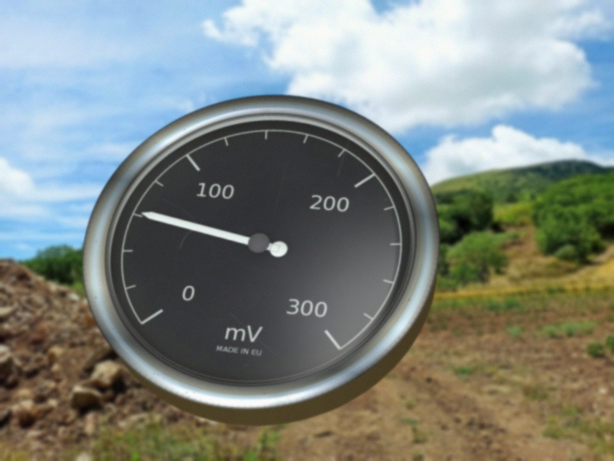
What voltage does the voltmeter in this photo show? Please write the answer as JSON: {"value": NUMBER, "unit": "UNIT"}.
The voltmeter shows {"value": 60, "unit": "mV"}
